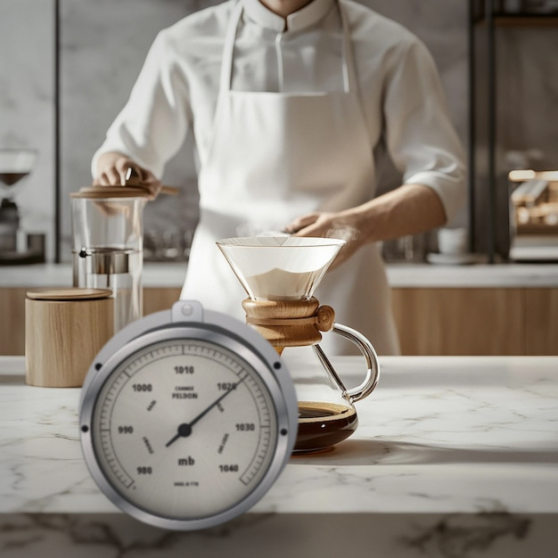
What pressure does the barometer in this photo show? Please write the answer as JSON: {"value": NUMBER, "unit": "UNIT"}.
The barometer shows {"value": 1021, "unit": "mbar"}
